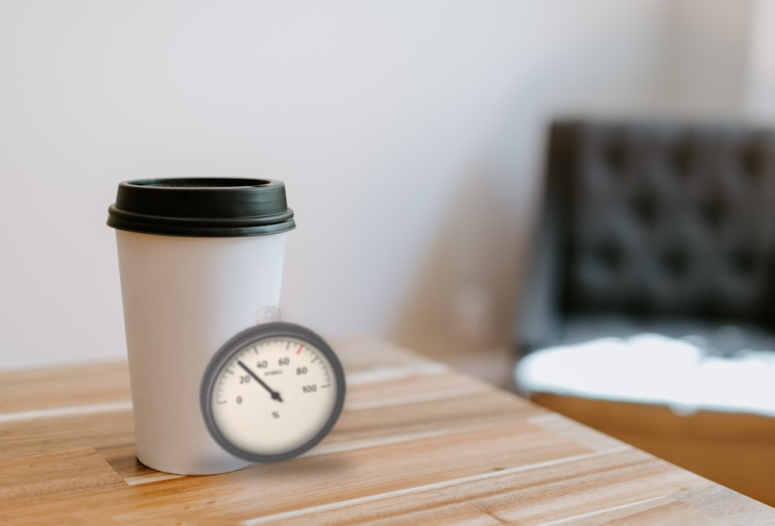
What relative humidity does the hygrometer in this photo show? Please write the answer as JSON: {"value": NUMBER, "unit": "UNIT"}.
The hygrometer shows {"value": 28, "unit": "%"}
